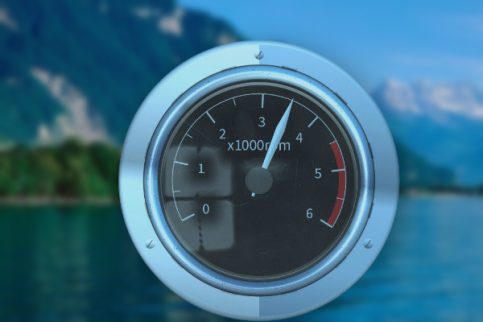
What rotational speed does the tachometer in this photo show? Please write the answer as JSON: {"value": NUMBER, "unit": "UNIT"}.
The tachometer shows {"value": 3500, "unit": "rpm"}
